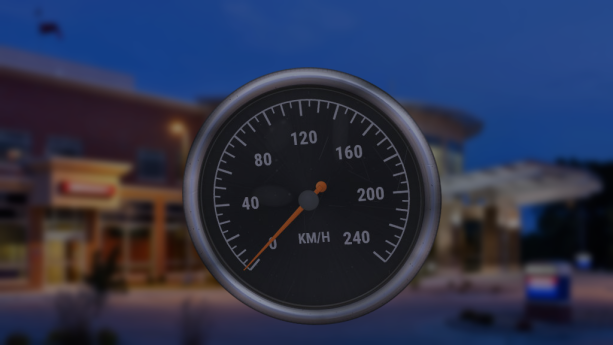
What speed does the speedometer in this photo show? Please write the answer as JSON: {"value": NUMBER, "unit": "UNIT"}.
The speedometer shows {"value": 2.5, "unit": "km/h"}
